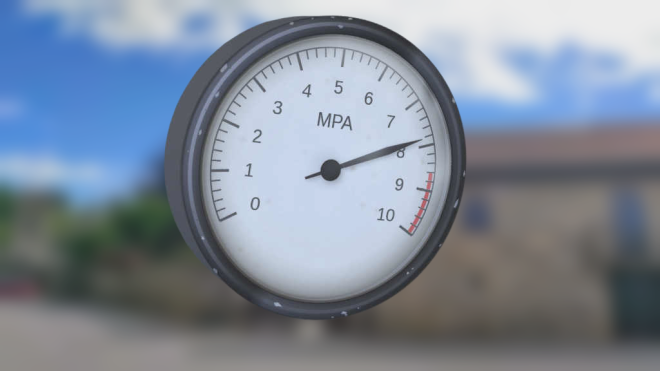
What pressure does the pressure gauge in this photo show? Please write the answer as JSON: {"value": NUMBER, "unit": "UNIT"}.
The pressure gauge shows {"value": 7.8, "unit": "MPa"}
